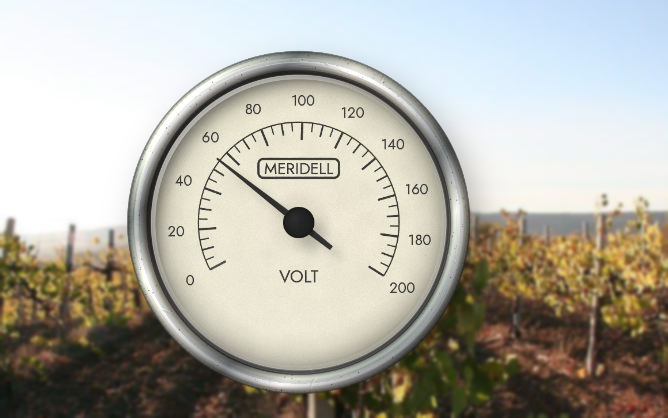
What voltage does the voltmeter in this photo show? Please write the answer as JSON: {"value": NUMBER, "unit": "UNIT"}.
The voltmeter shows {"value": 55, "unit": "V"}
